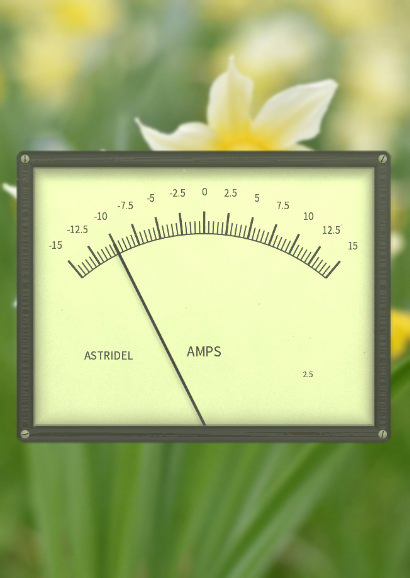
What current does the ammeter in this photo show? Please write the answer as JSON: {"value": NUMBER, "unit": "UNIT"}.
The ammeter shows {"value": -10, "unit": "A"}
